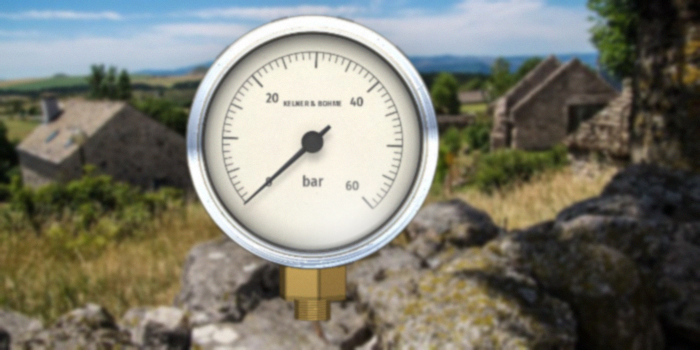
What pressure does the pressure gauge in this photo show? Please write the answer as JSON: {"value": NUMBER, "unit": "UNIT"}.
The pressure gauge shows {"value": 0, "unit": "bar"}
